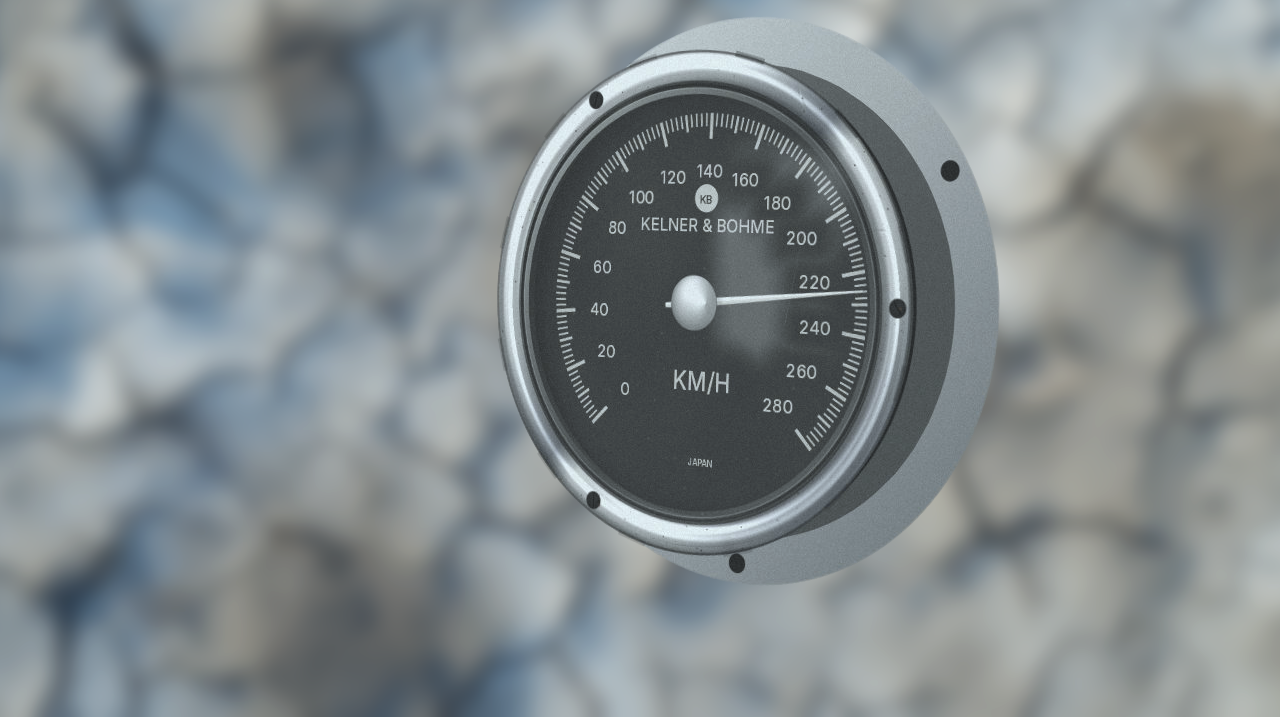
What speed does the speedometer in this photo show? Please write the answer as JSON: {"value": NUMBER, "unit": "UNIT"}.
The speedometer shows {"value": 226, "unit": "km/h"}
